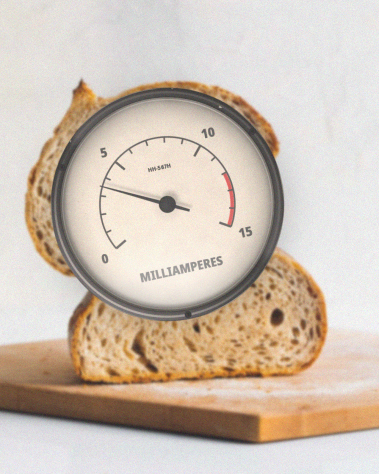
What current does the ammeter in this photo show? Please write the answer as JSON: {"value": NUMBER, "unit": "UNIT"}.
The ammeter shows {"value": 3.5, "unit": "mA"}
